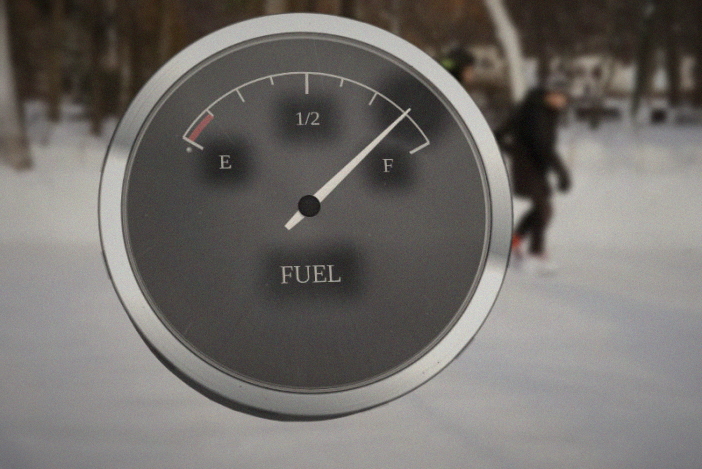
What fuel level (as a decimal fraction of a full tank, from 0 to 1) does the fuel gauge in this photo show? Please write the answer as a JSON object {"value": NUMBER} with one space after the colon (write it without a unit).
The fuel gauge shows {"value": 0.875}
